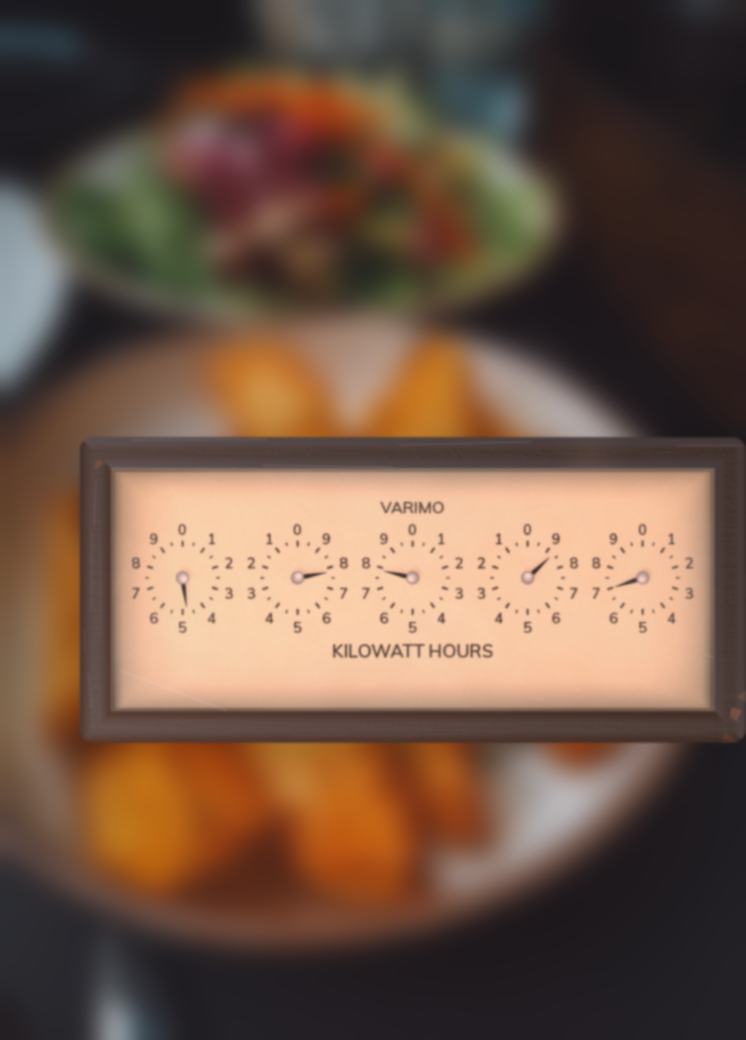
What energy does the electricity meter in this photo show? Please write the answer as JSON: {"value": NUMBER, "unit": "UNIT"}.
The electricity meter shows {"value": 47787, "unit": "kWh"}
